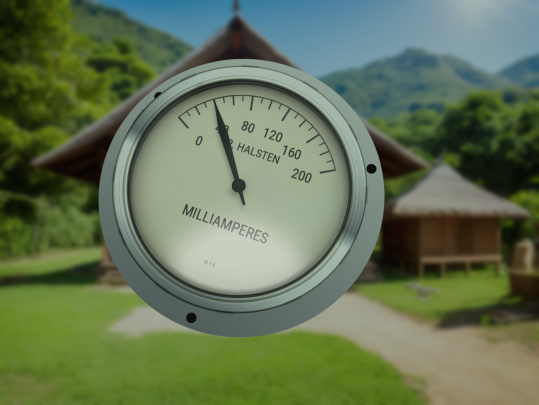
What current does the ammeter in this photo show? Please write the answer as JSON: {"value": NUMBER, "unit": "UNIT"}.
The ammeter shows {"value": 40, "unit": "mA"}
